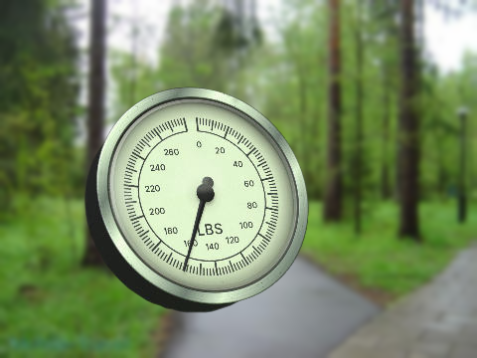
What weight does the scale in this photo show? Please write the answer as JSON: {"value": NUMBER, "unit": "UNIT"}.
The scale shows {"value": 160, "unit": "lb"}
